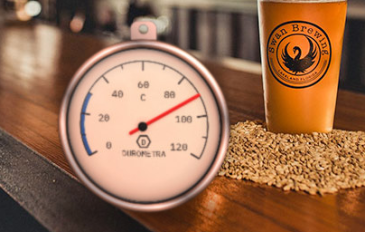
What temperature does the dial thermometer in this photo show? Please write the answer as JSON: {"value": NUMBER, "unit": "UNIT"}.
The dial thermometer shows {"value": 90, "unit": "°C"}
